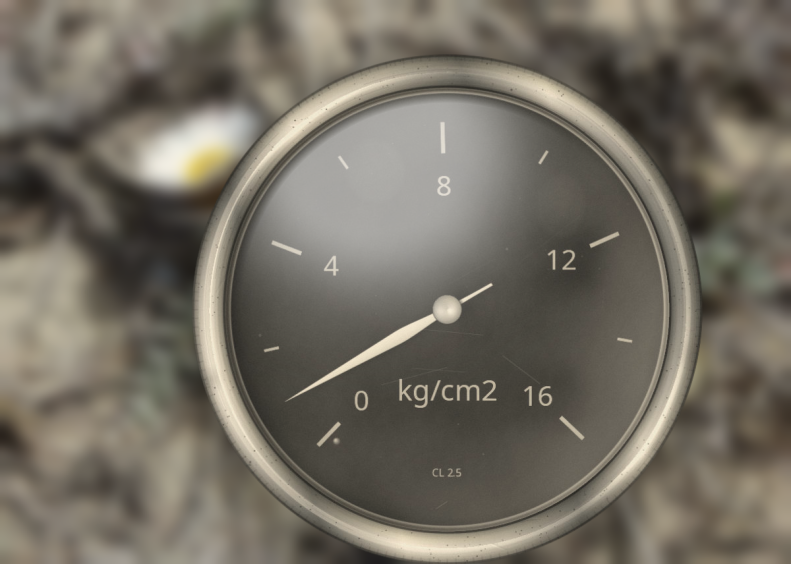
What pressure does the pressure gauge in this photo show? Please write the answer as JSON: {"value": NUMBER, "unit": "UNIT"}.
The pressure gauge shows {"value": 1, "unit": "kg/cm²"}
